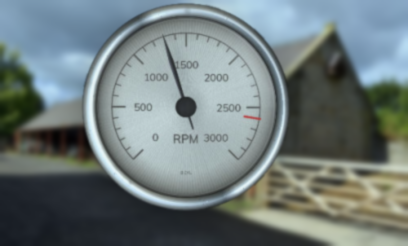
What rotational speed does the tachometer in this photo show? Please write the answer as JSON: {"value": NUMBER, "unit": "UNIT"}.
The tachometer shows {"value": 1300, "unit": "rpm"}
